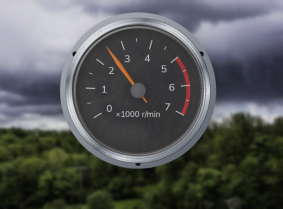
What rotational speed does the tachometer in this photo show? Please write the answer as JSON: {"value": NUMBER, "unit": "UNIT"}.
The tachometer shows {"value": 2500, "unit": "rpm"}
